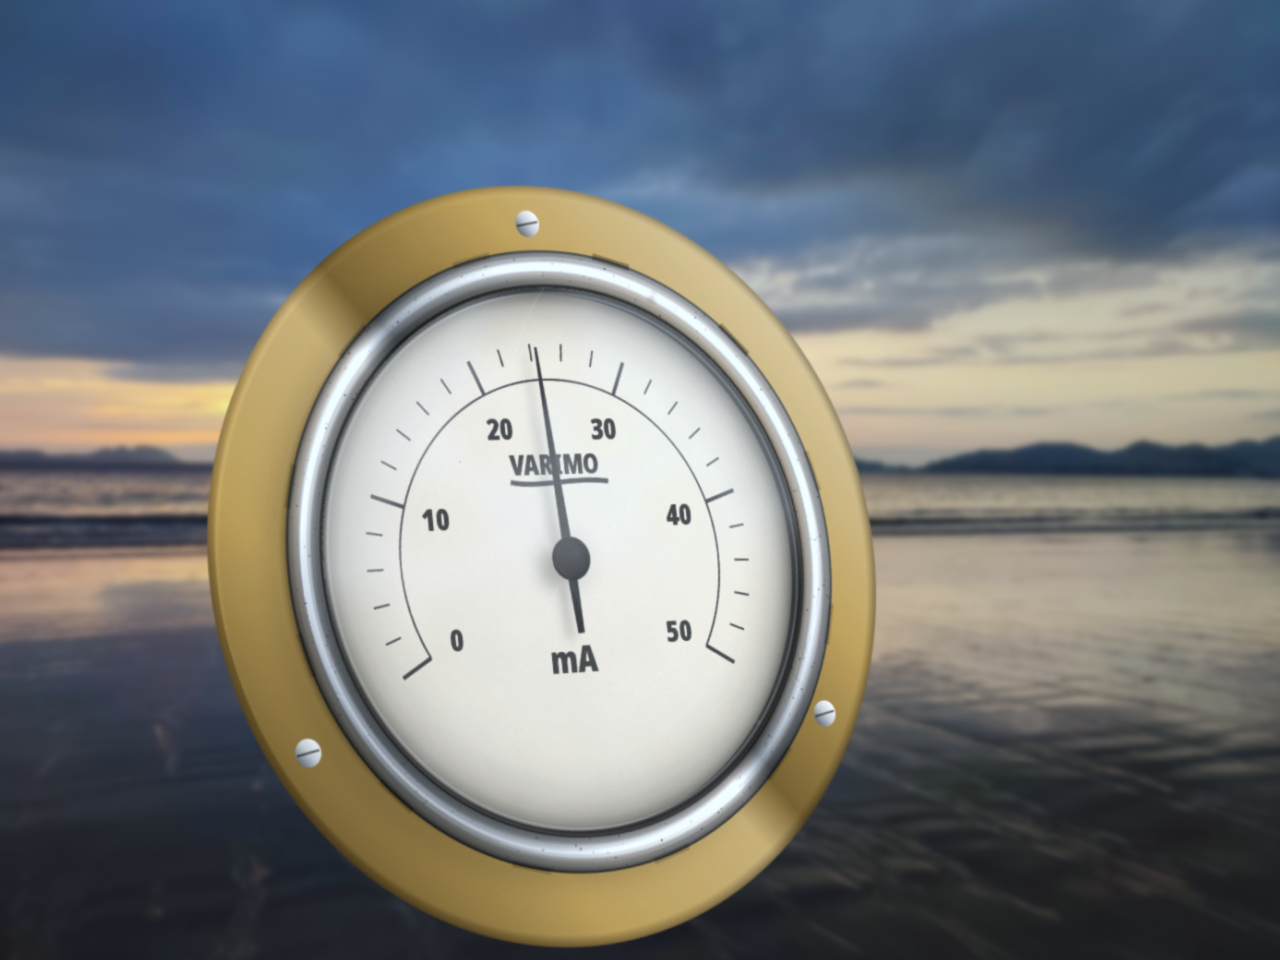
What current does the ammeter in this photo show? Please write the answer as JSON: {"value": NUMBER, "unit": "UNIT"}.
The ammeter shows {"value": 24, "unit": "mA"}
